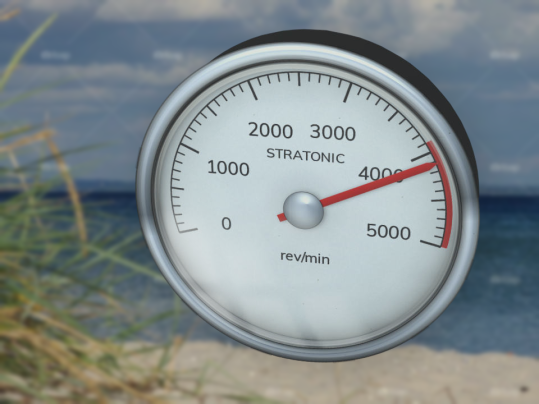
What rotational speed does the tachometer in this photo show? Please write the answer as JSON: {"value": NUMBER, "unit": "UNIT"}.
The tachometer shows {"value": 4100, "unit": "rpm"}
